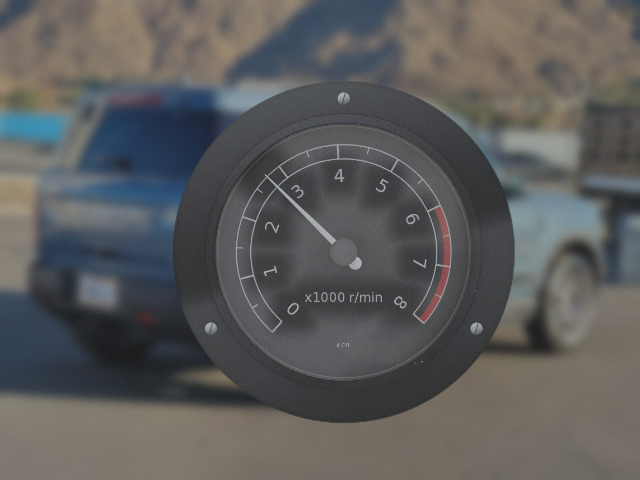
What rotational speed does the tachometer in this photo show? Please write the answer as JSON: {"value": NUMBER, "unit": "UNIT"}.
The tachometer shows {"value": 2750, "unit": "rpm"}
